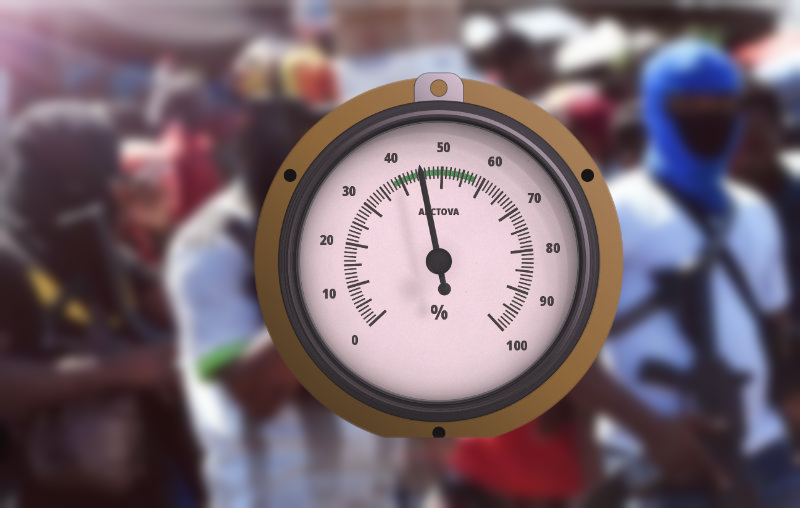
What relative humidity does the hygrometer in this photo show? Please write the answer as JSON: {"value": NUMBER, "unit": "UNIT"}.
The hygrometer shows {"value": 45, "unit": "%"}
